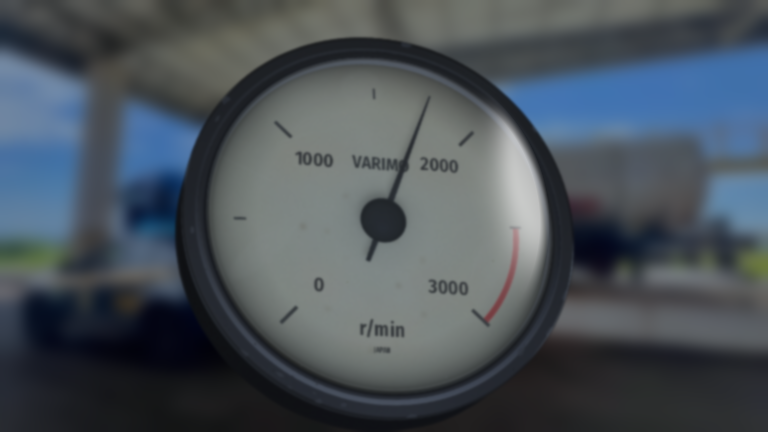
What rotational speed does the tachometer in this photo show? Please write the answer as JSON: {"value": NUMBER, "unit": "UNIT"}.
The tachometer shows {"value": 1750, "unit": "rpm"}
